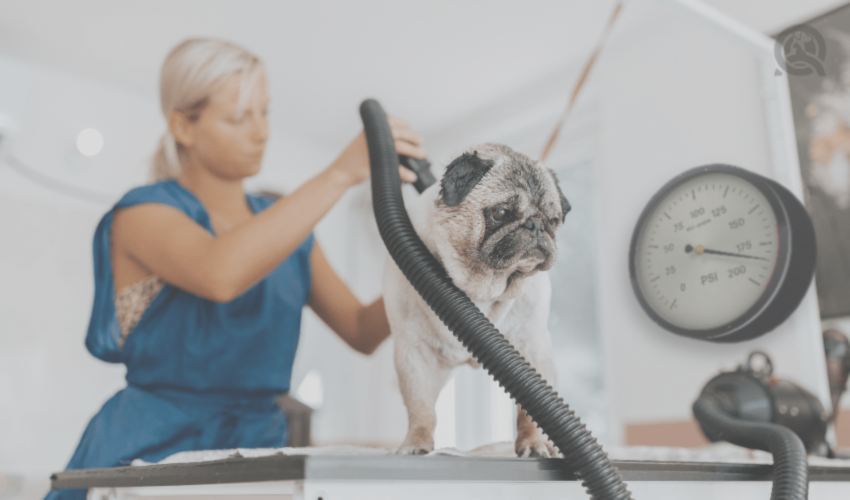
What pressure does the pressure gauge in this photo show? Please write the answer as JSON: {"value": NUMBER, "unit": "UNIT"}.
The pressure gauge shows {"value": 185, "unit": "psi"}
